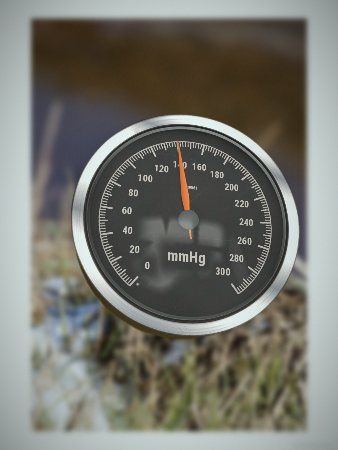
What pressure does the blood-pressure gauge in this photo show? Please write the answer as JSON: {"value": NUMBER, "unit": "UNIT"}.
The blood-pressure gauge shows {"value": 140, "unit": "mmHg"}
